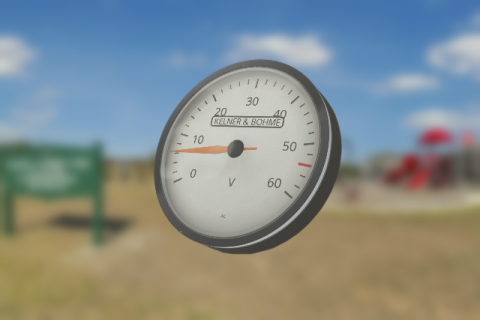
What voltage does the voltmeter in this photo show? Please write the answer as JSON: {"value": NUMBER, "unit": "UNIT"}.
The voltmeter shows {"value": 6, "unit": "V"}
